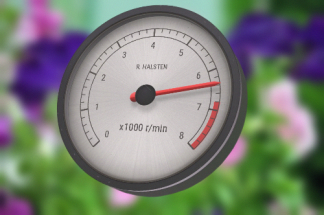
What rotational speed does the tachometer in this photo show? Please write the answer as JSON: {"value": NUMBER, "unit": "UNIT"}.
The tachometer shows {"value": 6400, "unit": "rpm"}
